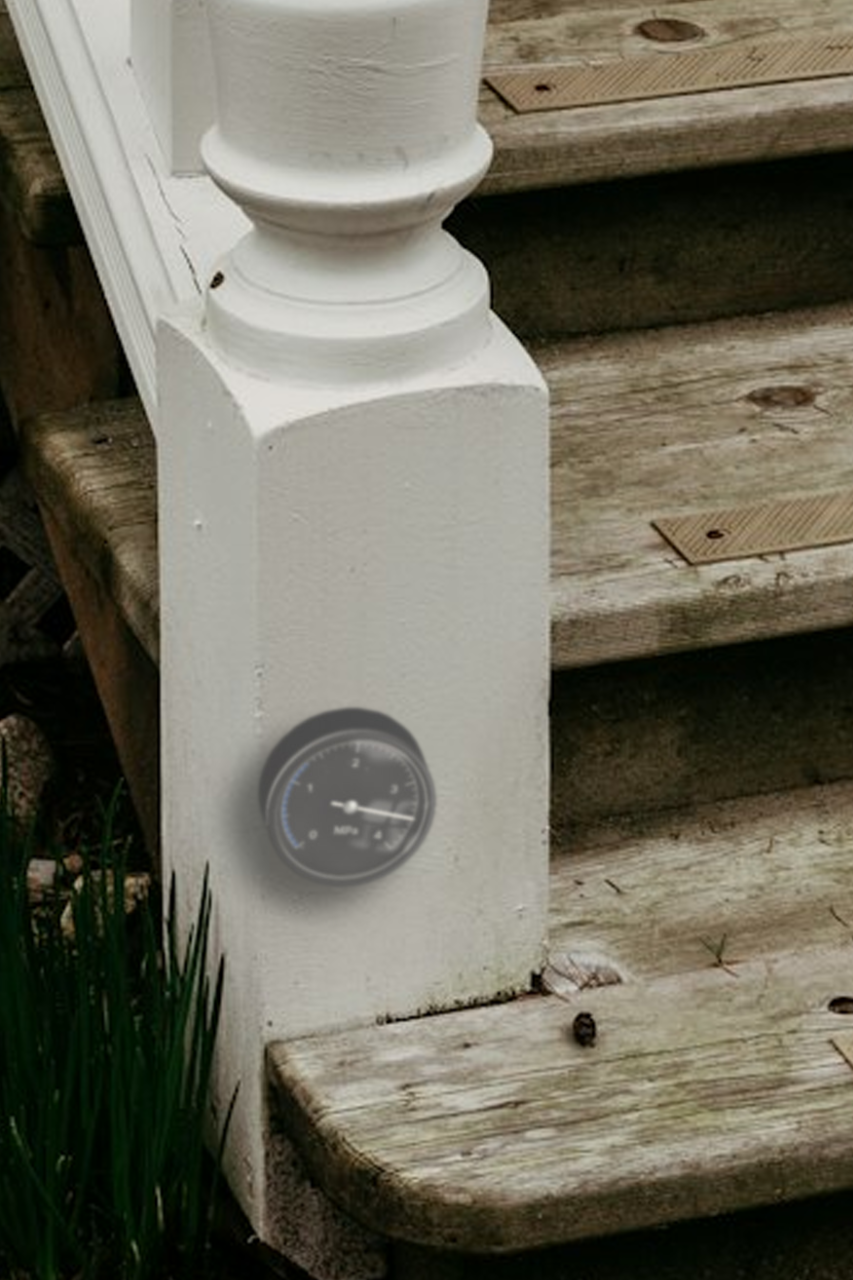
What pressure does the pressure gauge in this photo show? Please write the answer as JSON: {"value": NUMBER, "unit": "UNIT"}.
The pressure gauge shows {"value": 3.5, "unit": "MPa"}
